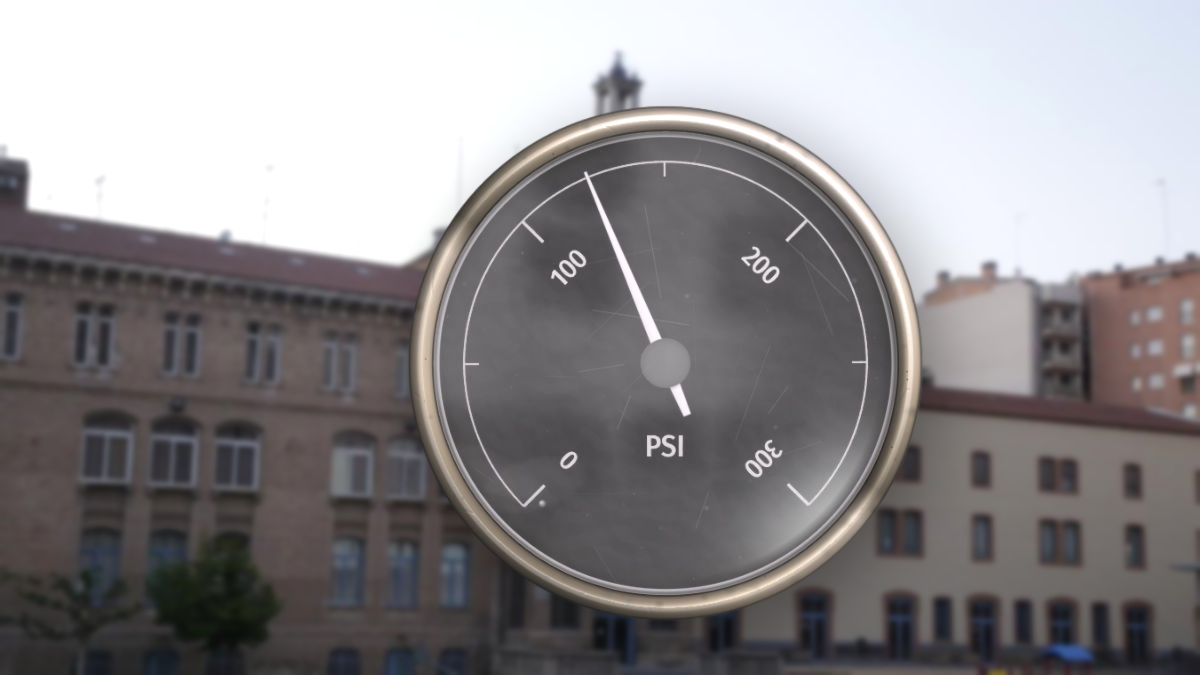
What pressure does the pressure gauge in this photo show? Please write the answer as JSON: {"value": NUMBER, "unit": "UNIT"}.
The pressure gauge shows {"value": 125, "unit": "psi"}
